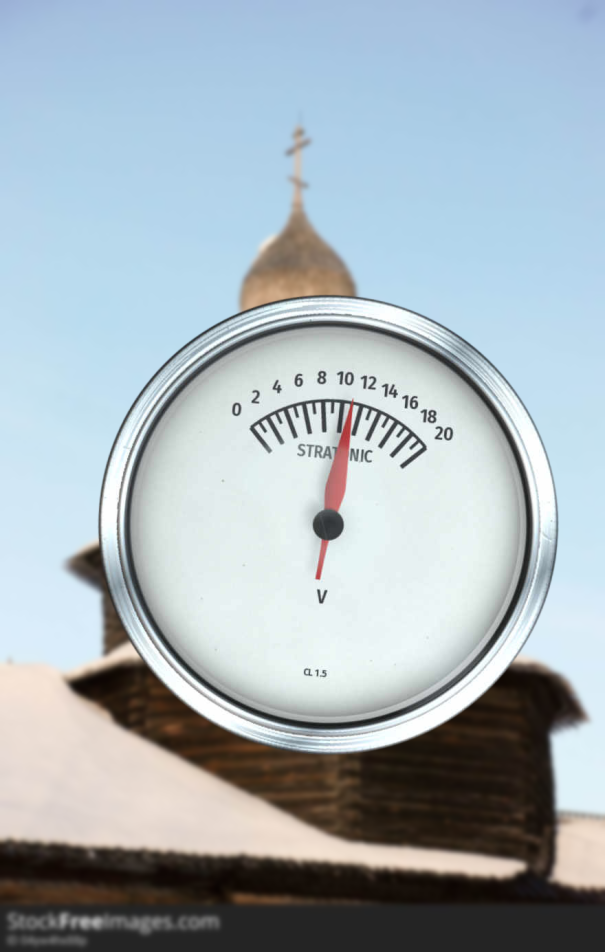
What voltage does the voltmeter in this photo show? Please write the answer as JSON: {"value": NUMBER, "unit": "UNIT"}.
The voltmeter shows {"value": 11, "unit": "V"}
